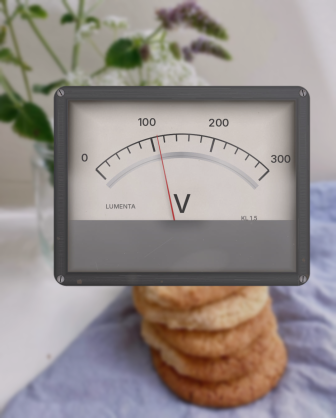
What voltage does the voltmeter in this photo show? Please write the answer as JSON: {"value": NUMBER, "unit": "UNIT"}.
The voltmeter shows {"value": 110, "unit": "V"}
